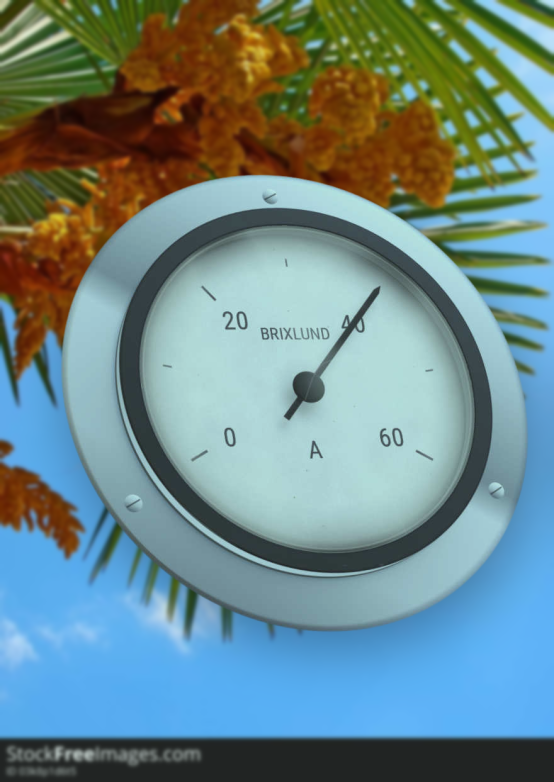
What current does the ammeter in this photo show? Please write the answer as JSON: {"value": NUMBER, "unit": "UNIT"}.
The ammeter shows {"value": 40, "unit": "A"}
